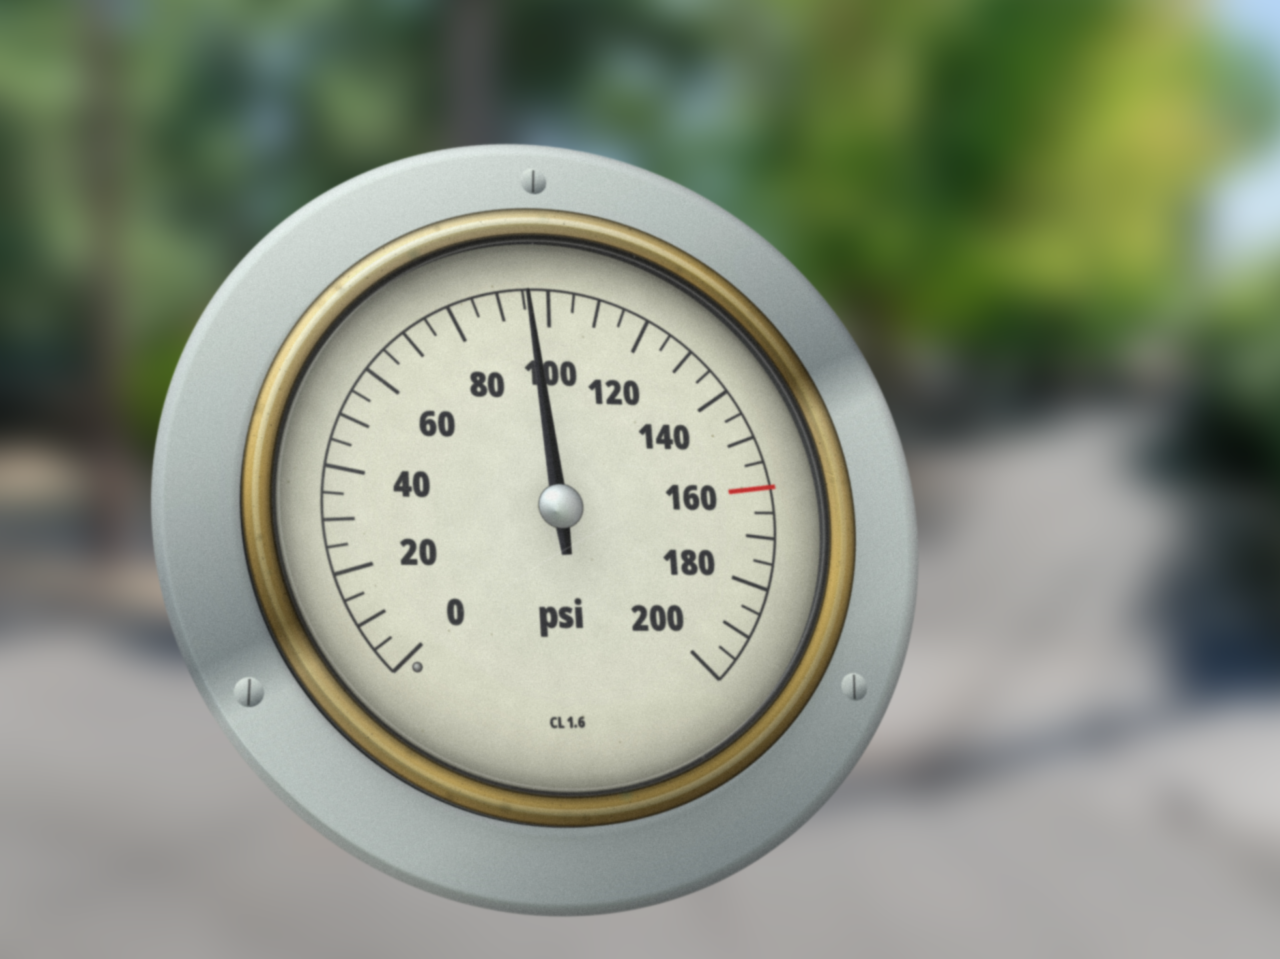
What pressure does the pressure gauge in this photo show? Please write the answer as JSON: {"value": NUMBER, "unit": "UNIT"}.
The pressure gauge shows {"value": 95, "unit": "psi"}
